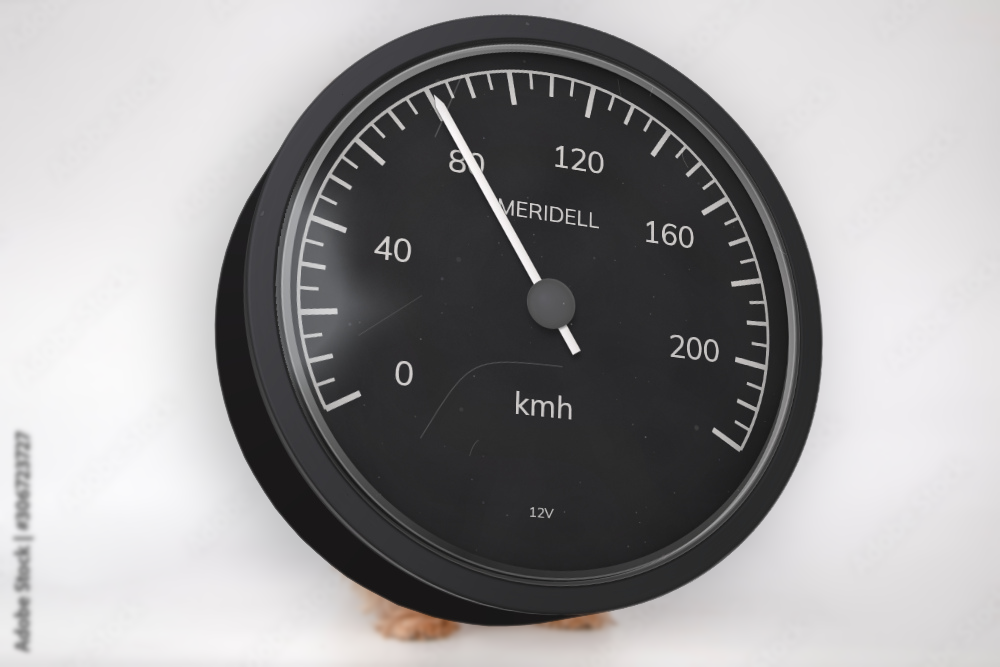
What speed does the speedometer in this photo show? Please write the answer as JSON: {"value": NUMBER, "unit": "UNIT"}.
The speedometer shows {"value": 80, "unit": "km/h"}
